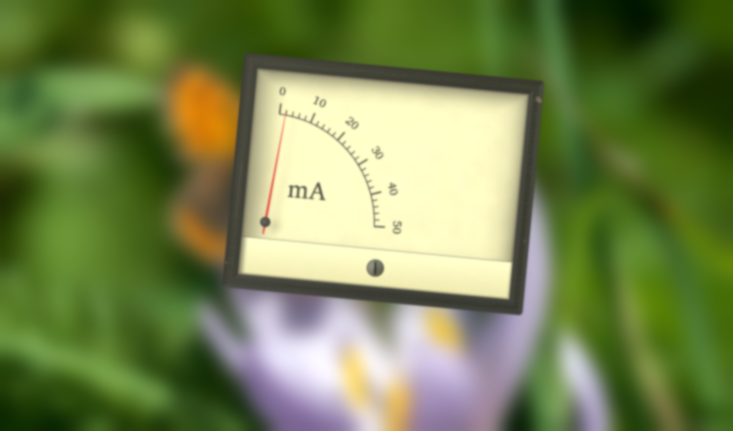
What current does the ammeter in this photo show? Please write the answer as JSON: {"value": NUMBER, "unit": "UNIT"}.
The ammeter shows {"value": 2, "unit": "mA"}
